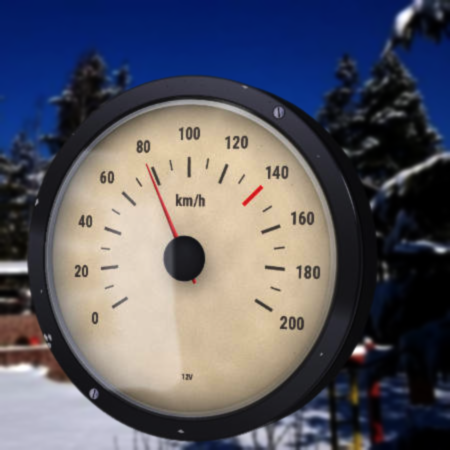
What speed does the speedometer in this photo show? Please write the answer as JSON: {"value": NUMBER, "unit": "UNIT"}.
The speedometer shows {"value": 80, "unit": "km/h"}
